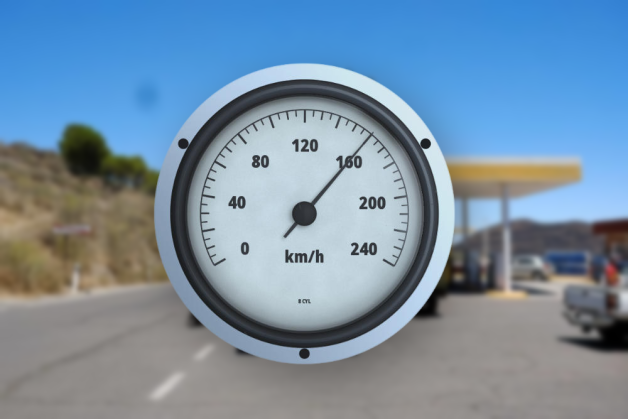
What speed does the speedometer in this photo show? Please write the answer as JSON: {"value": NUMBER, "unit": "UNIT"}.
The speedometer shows {"value": 160, "unit": "km/h"}
